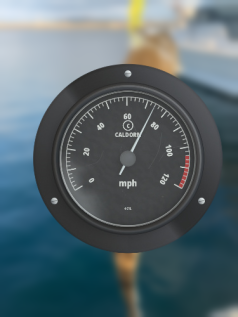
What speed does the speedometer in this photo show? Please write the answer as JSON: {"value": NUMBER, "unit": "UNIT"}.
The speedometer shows {"value": 74, "unit": "mph"}
